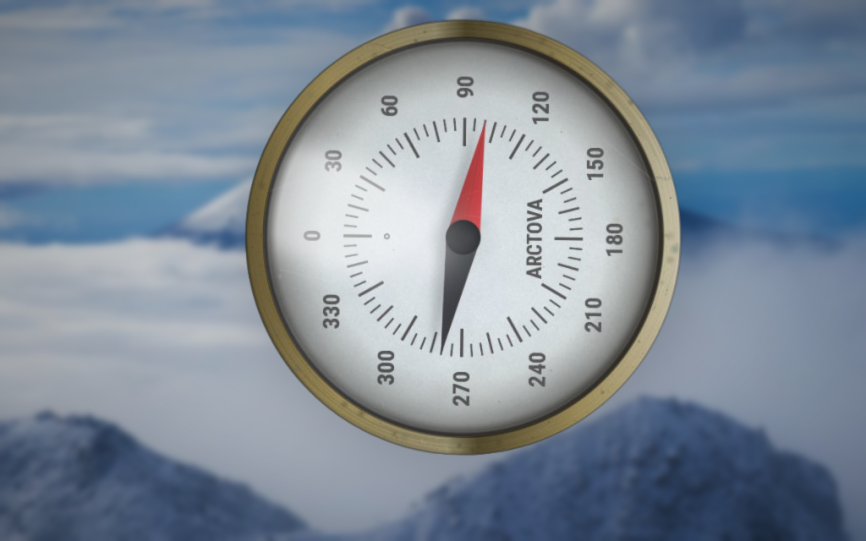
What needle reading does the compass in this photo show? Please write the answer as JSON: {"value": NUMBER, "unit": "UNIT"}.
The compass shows {"value": 100, "unit": "°"}
